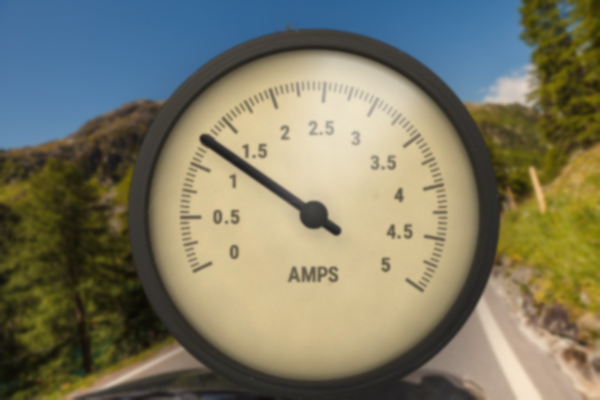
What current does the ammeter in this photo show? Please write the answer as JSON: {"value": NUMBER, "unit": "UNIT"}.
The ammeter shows {"value": 1.25, "unit": "A"}
